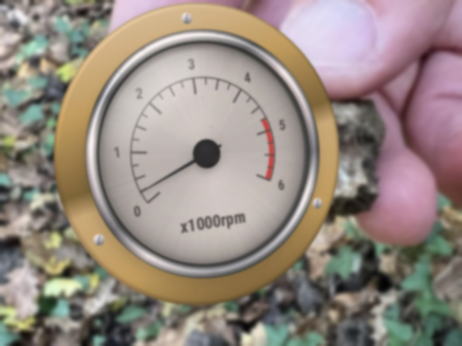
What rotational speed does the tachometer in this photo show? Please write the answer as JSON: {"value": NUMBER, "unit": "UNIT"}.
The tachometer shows {"value": 250, "unit": "rpm"}
